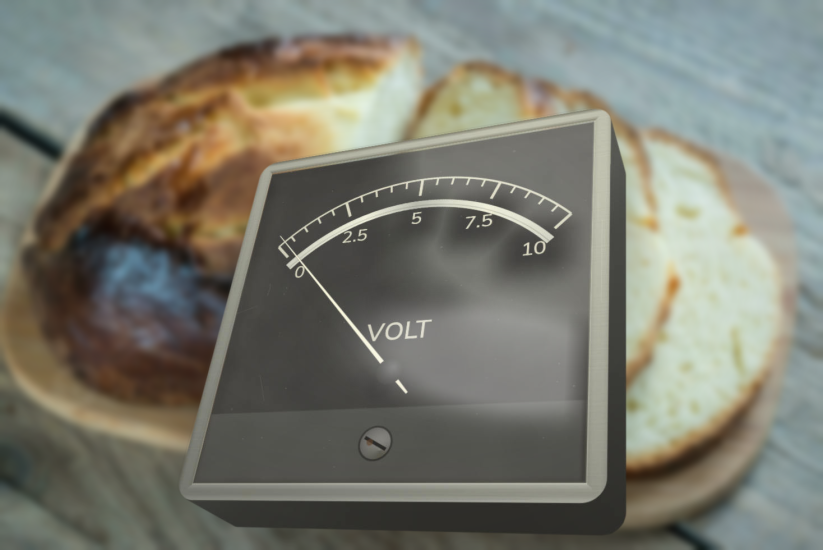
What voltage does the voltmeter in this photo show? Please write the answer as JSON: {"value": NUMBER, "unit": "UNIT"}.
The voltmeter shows {"value": 0.25, "unit": "V"}
